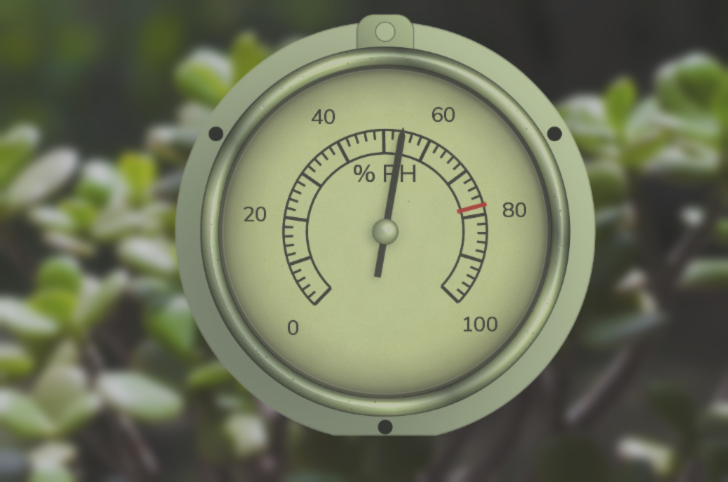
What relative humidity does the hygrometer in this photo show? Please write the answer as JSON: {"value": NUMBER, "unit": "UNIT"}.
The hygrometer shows {"value": 54, "unit": "%"}
